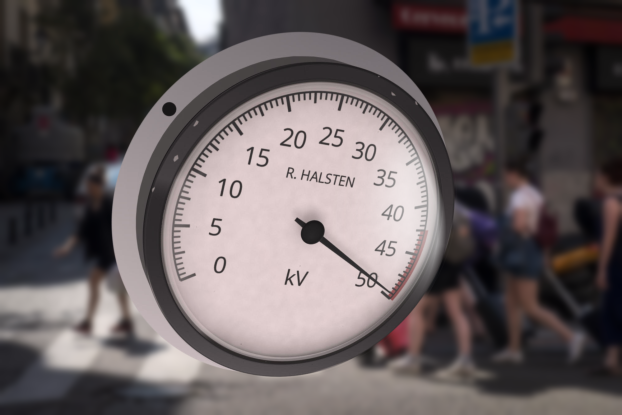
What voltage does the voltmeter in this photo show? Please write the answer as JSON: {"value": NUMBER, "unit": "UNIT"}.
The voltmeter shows {"value": 49.5, "unit": "kV"}
